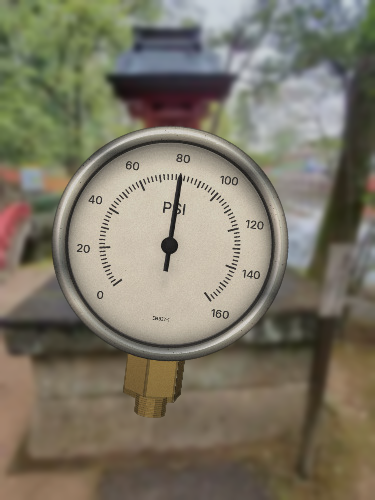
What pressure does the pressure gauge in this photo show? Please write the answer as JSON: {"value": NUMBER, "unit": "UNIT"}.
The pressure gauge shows {"value": 80, "unit": "psi"}
